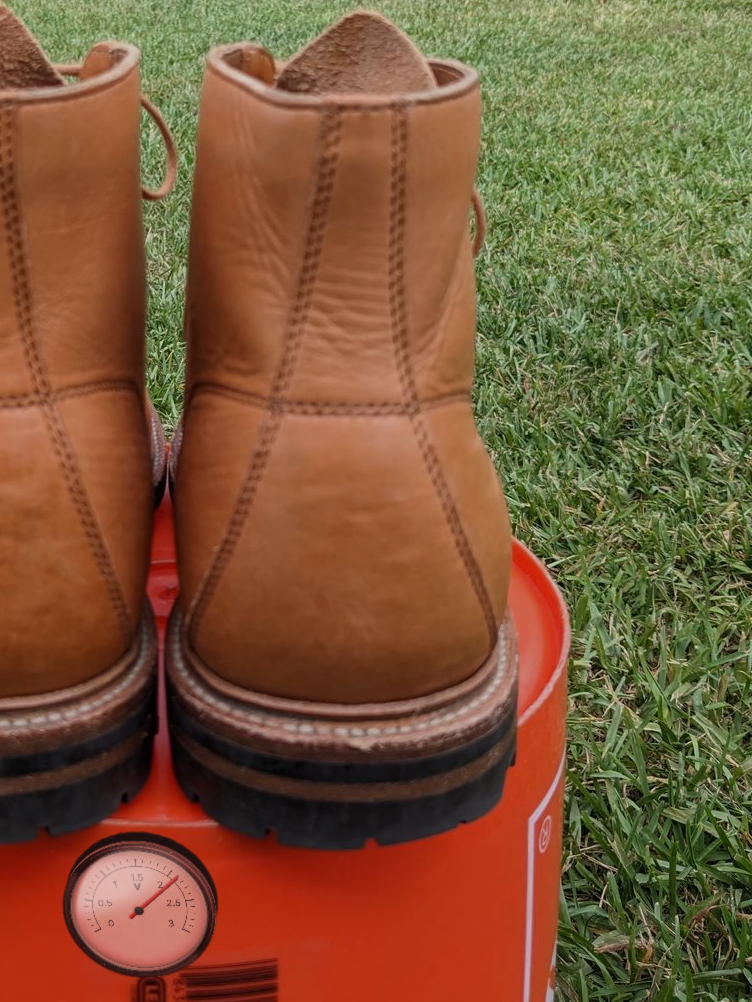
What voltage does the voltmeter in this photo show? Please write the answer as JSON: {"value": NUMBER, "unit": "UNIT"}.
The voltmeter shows {"value": 2.1, "unit": "V"}
